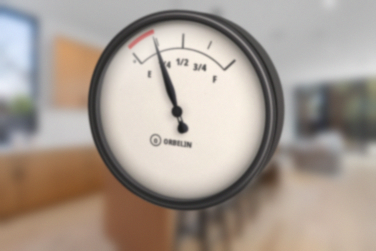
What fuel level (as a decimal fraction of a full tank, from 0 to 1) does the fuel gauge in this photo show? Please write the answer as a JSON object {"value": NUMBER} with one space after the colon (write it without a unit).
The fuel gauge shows {"value": 0.25}
